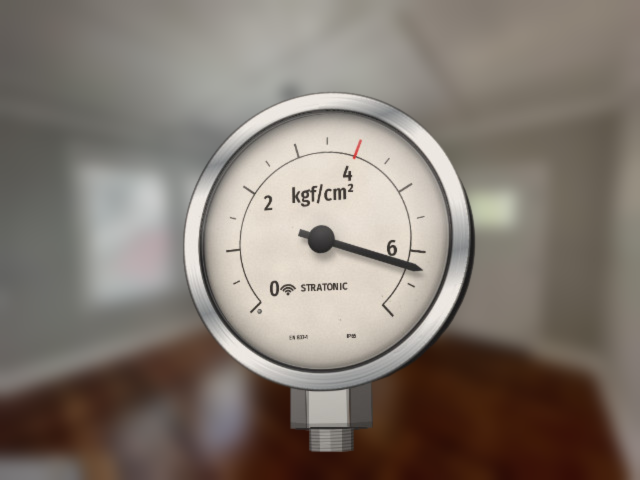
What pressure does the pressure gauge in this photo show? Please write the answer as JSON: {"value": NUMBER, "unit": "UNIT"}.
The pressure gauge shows {"value": 6.25, "unit": "kg/cm²"}
